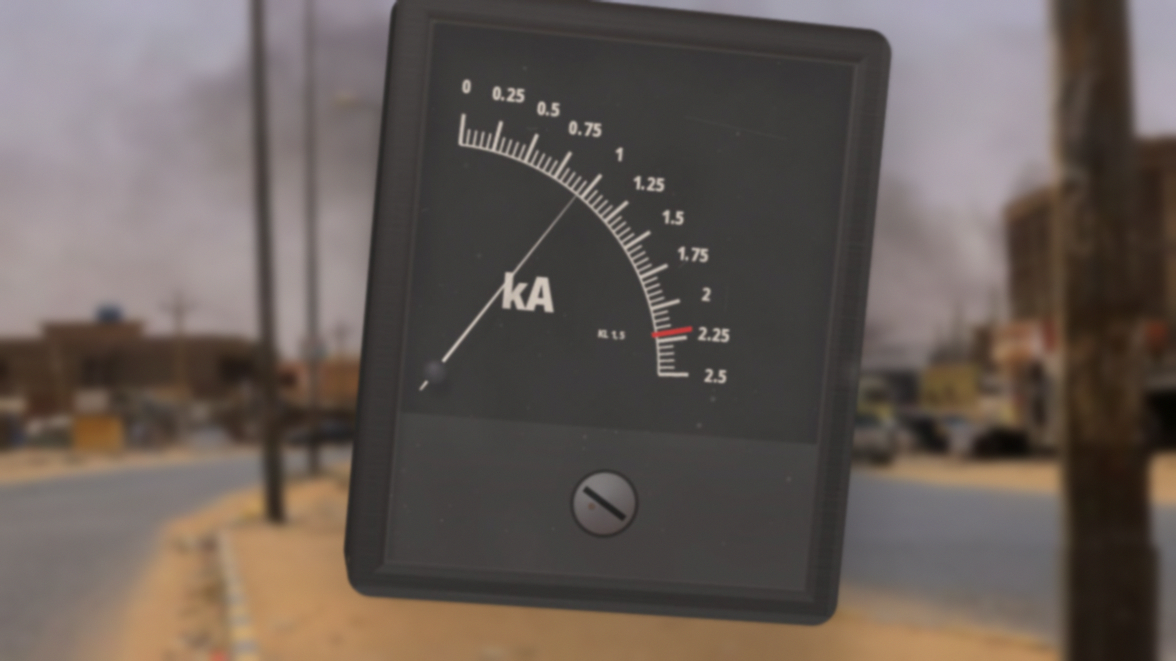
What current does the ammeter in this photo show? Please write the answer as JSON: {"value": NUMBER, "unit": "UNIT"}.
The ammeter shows {"value": 0.95, "unit": "kA"}
